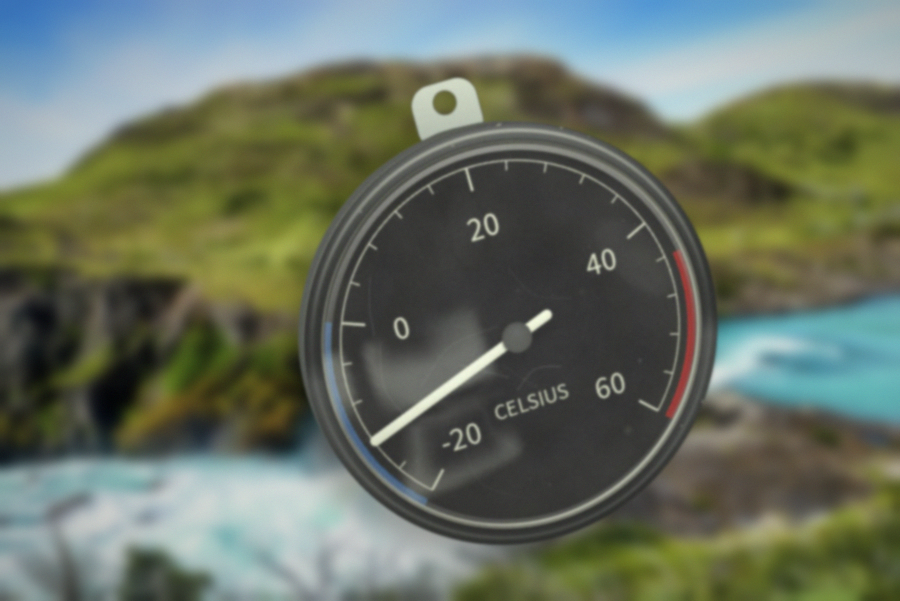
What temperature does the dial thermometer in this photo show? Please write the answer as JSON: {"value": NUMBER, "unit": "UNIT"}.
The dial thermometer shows {"value": -12, "unit": "°C"}
